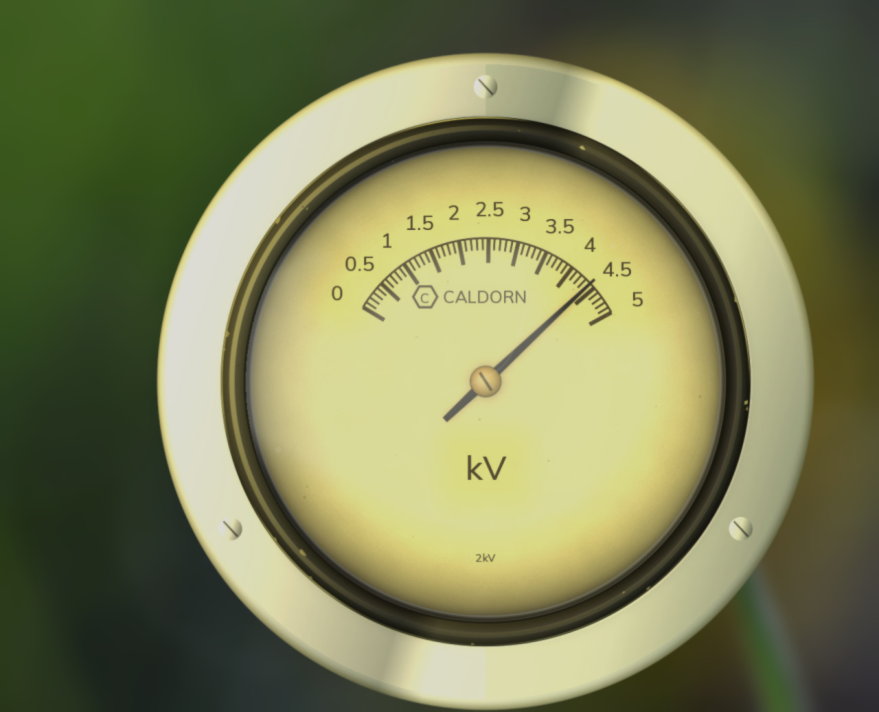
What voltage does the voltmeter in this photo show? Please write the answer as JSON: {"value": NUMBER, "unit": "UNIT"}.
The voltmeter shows {"value": 4.4, "unit": "kV"}
